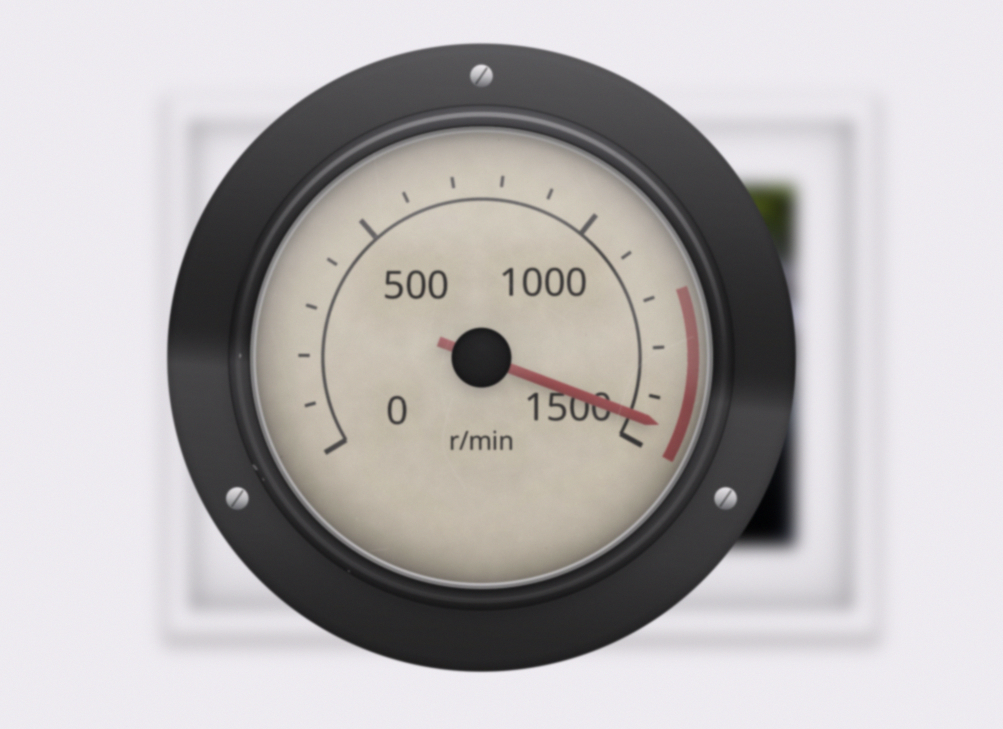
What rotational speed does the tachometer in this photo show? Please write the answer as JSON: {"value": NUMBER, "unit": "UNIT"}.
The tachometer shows {"value": 1450, "unit": "rpm"}
